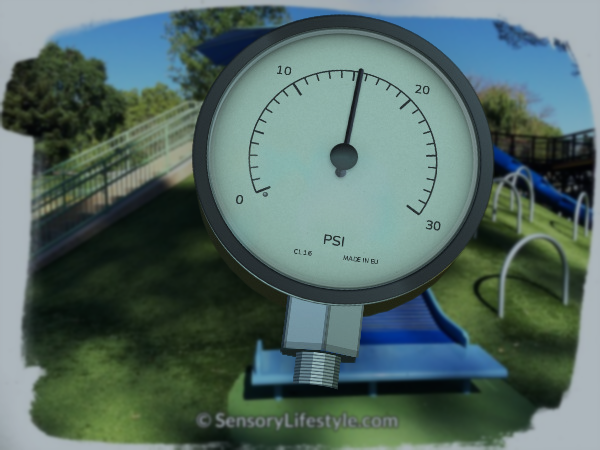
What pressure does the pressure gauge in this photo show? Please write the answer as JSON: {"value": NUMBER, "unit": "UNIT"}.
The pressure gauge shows {"value": 15.5, "unit": "psi"}
